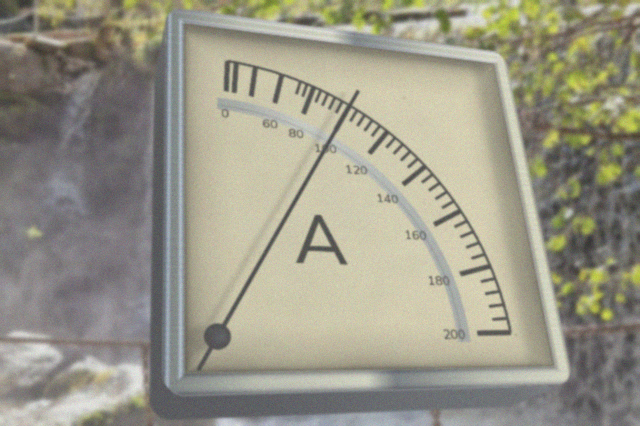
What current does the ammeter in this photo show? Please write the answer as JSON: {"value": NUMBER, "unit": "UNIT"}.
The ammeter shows {"value": 100, "unit": "A"}
